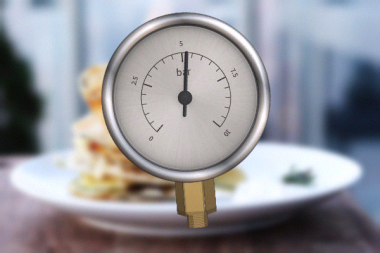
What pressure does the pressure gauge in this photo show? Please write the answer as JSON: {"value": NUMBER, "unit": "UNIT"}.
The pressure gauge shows {"value": 5.25, "unit": "bar"}
